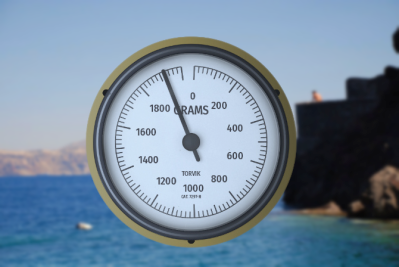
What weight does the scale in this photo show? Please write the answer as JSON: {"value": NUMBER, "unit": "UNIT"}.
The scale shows {"value": 1920, "unit": "g"}
